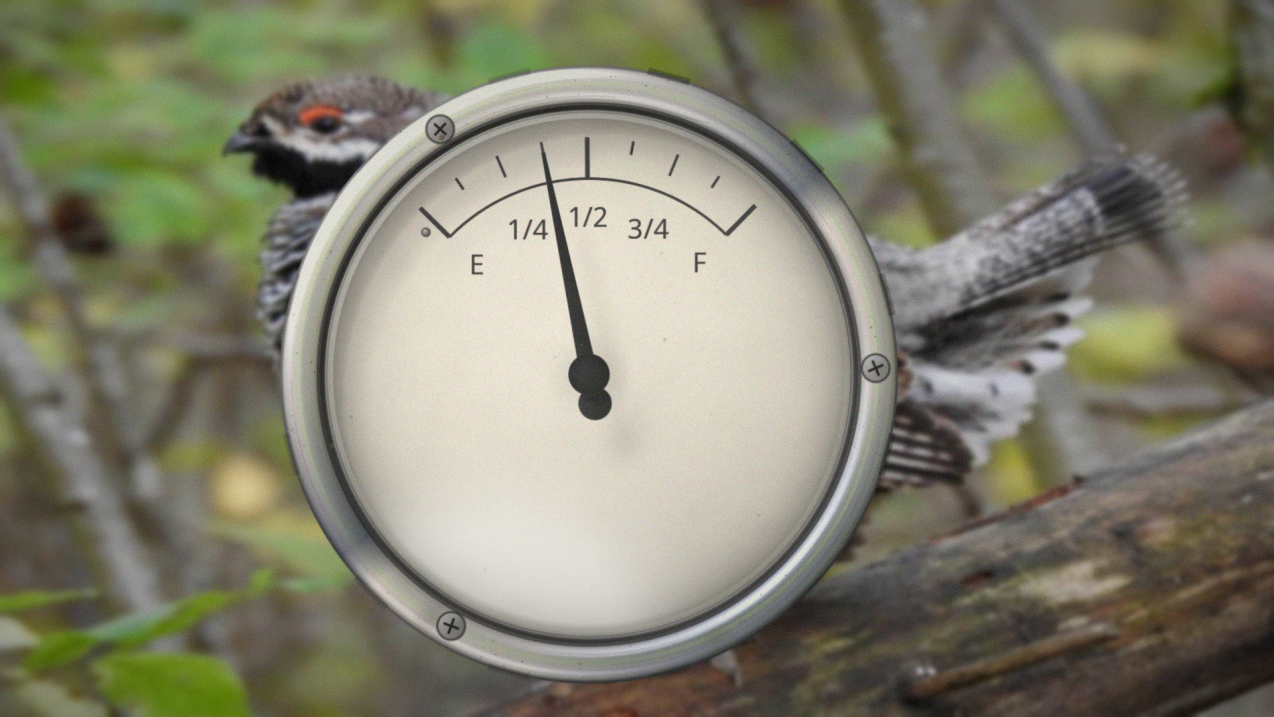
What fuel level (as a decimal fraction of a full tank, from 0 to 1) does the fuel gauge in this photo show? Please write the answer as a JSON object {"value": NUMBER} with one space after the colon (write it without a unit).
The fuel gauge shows {"value": 0.375}
